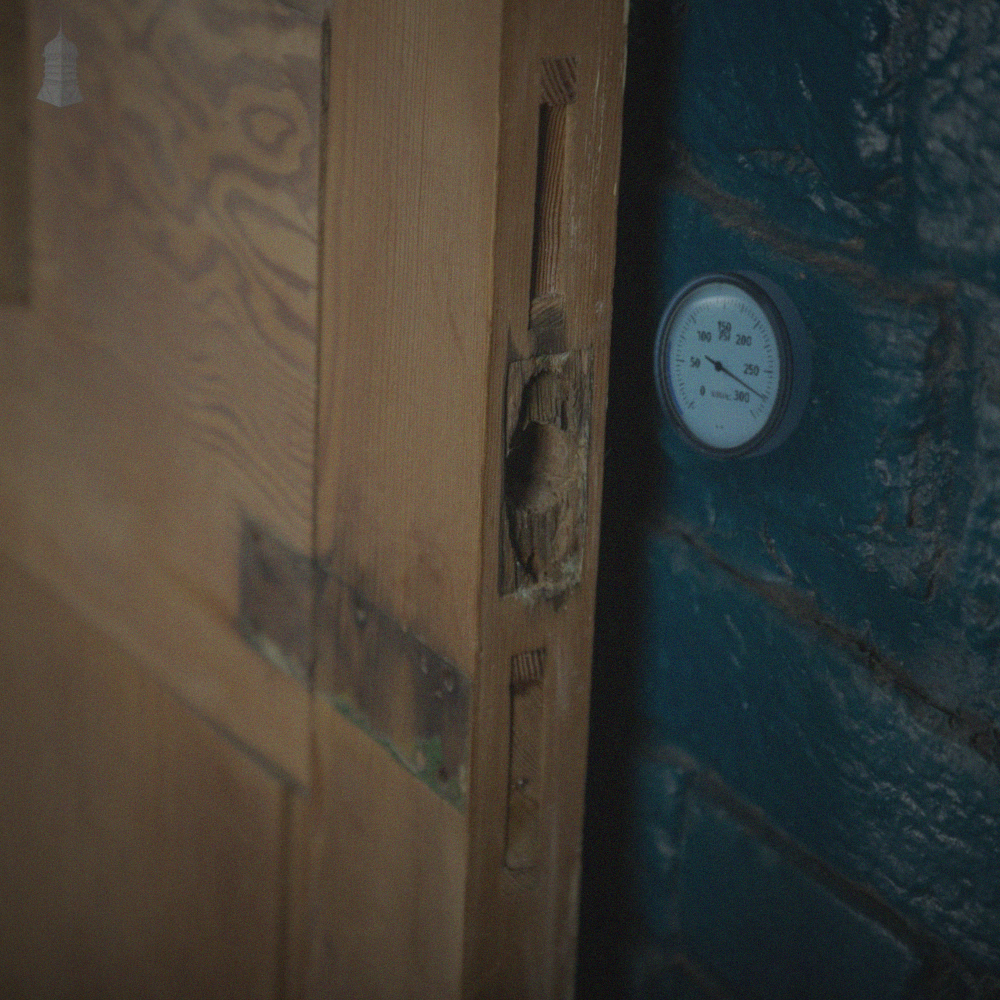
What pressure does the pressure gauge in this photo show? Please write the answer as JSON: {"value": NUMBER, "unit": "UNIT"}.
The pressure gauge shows {"value": 275, "unit": "psi"}
